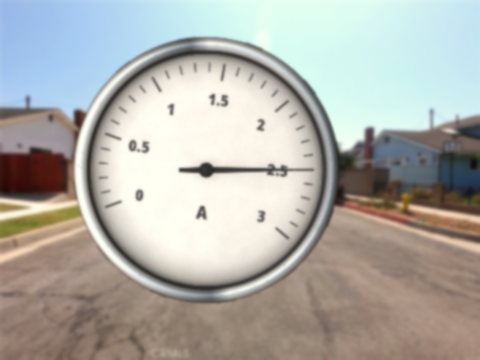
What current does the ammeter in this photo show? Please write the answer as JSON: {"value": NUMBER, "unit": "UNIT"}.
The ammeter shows {"value": 2.5, "unit": "A"}
